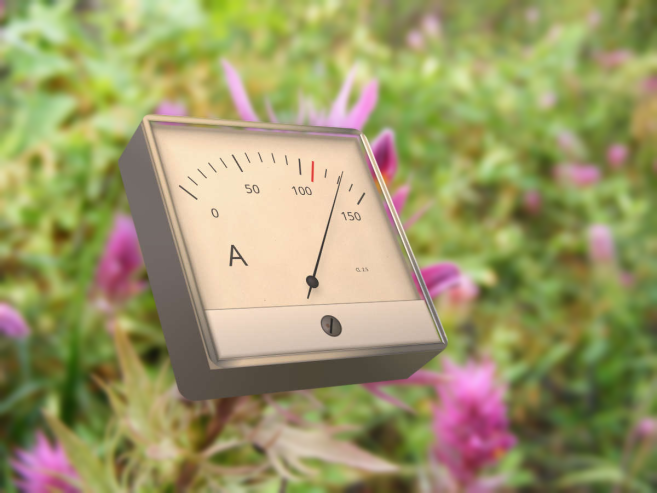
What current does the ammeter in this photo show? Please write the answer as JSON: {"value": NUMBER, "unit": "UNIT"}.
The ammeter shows {"value": 130, "unit": "A"}
